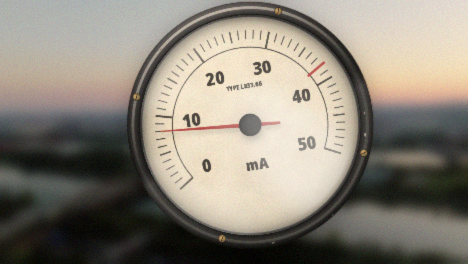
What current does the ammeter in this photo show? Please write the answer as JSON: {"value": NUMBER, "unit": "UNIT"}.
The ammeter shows {"value": 8, "unit": "mA"}
